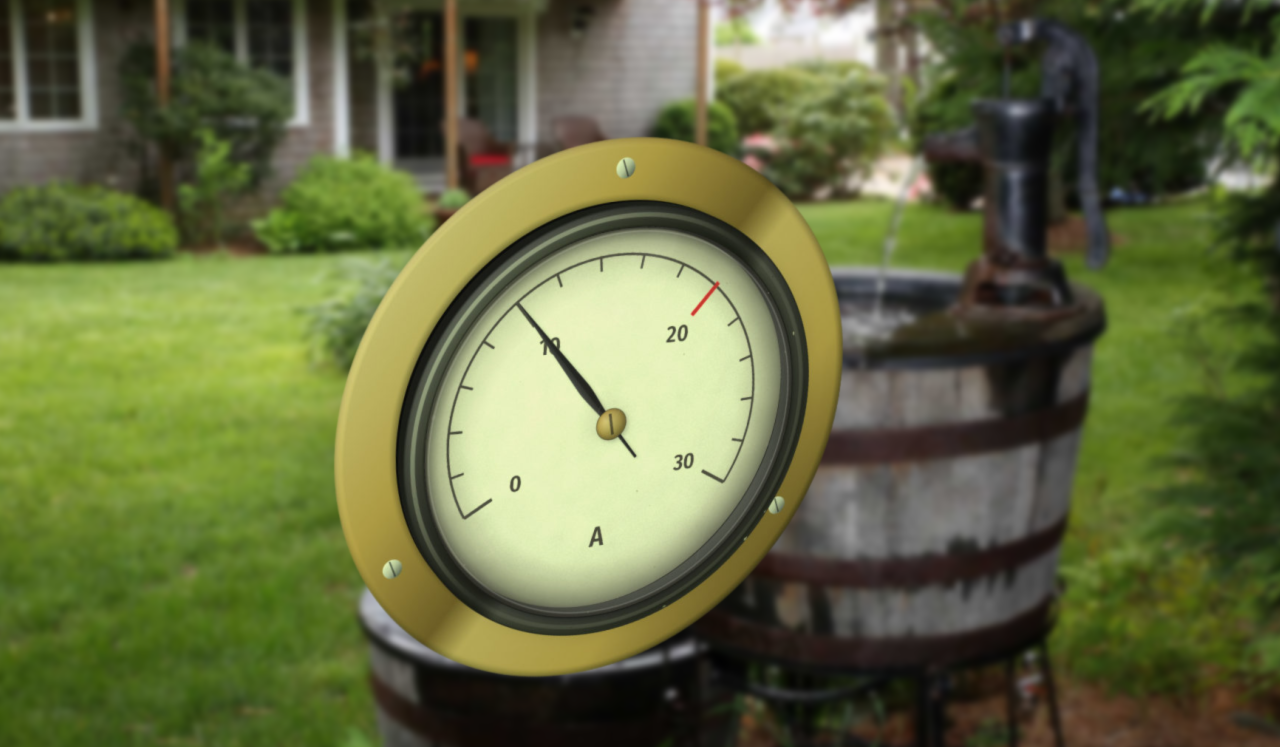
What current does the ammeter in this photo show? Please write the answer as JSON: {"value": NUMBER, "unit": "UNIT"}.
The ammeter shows {"value": 10, "unit": "A"}
